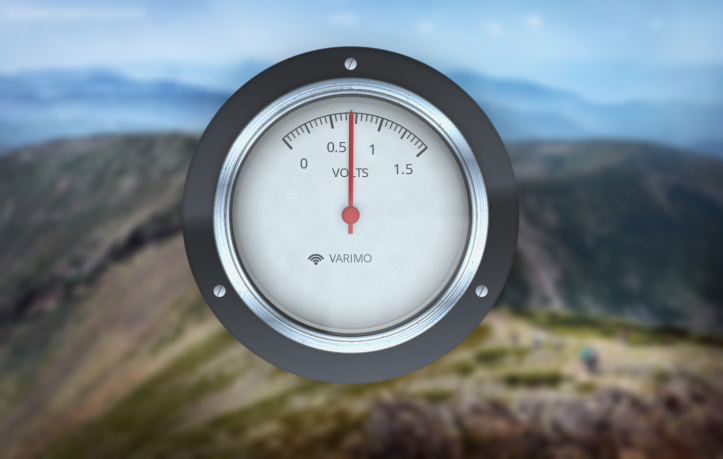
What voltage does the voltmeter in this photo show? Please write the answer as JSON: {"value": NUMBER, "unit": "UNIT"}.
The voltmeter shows {"value": 0.7, "unit": "V"}
